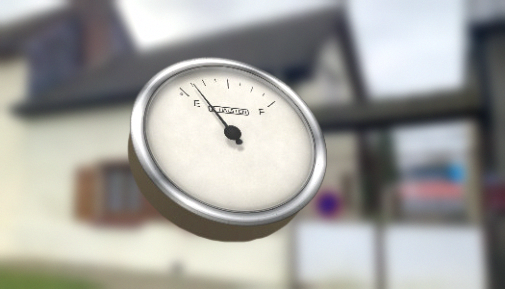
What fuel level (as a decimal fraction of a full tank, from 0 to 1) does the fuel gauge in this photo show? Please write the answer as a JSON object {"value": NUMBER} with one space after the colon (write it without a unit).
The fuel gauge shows {"value": 0.125}
